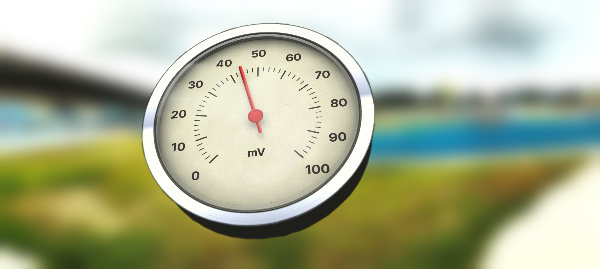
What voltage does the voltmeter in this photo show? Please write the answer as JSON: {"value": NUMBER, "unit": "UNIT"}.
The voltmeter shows {"value": 44, "unit": "mV"}
